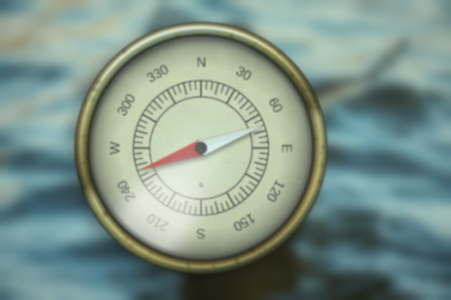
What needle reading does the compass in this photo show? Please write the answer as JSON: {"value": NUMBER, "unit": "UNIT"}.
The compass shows {"value": 250, "unit": "°"}
